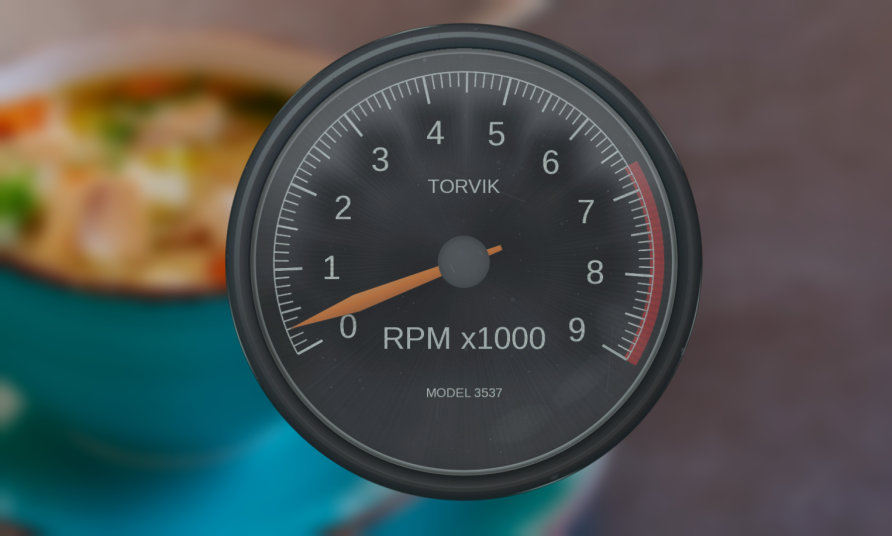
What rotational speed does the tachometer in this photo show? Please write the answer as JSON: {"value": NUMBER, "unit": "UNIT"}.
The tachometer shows {"value": 300, "unit": "rpm"}
